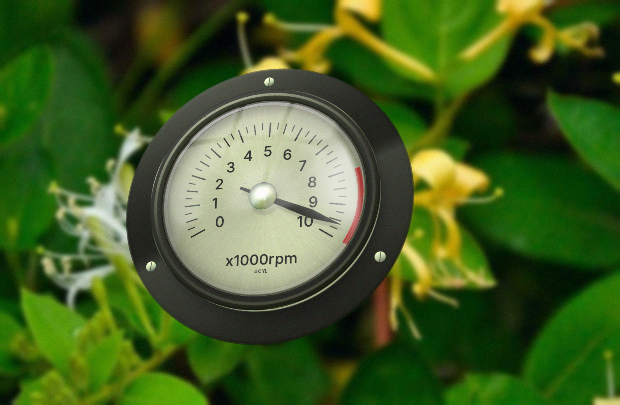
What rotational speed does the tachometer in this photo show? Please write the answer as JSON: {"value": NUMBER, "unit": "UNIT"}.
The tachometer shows {"value": 9625, "unit": "rpm"}
